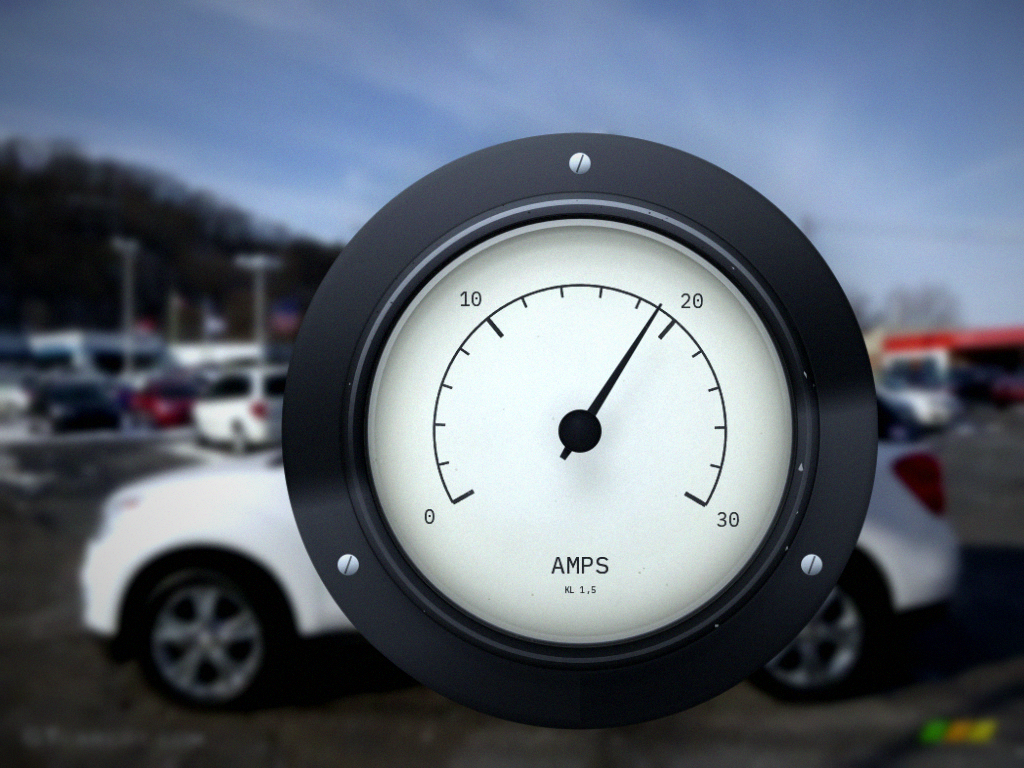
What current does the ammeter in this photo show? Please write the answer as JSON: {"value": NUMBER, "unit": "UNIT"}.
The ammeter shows {"value": 19, "unit": "A"}
